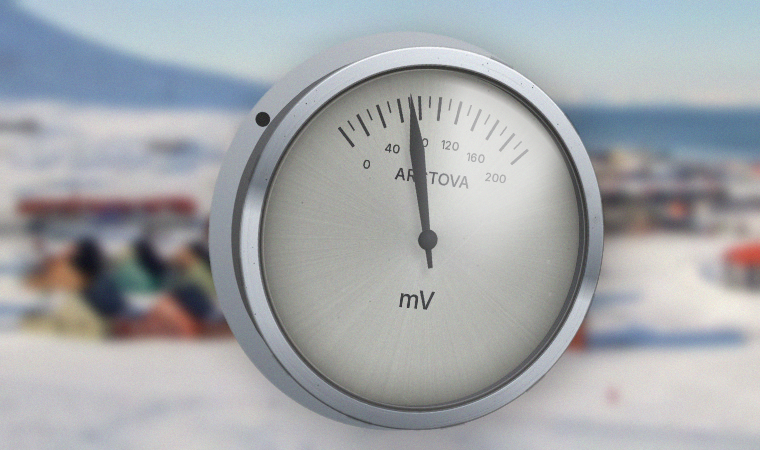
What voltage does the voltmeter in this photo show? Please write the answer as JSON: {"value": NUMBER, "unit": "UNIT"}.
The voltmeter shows {"value": 70, "unit": "mV"}
